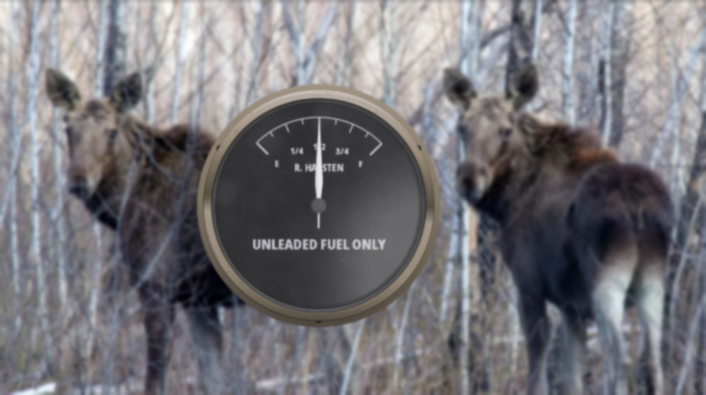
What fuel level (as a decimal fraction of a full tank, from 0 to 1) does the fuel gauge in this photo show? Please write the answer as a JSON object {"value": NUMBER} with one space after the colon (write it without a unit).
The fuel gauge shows {"value": 0.5}
